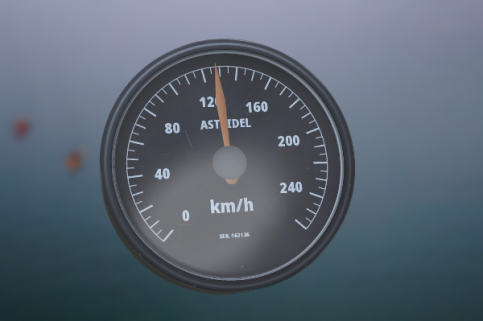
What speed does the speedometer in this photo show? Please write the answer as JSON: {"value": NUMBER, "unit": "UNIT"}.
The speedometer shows {"value": 127.5, "unit": "km/h"}
